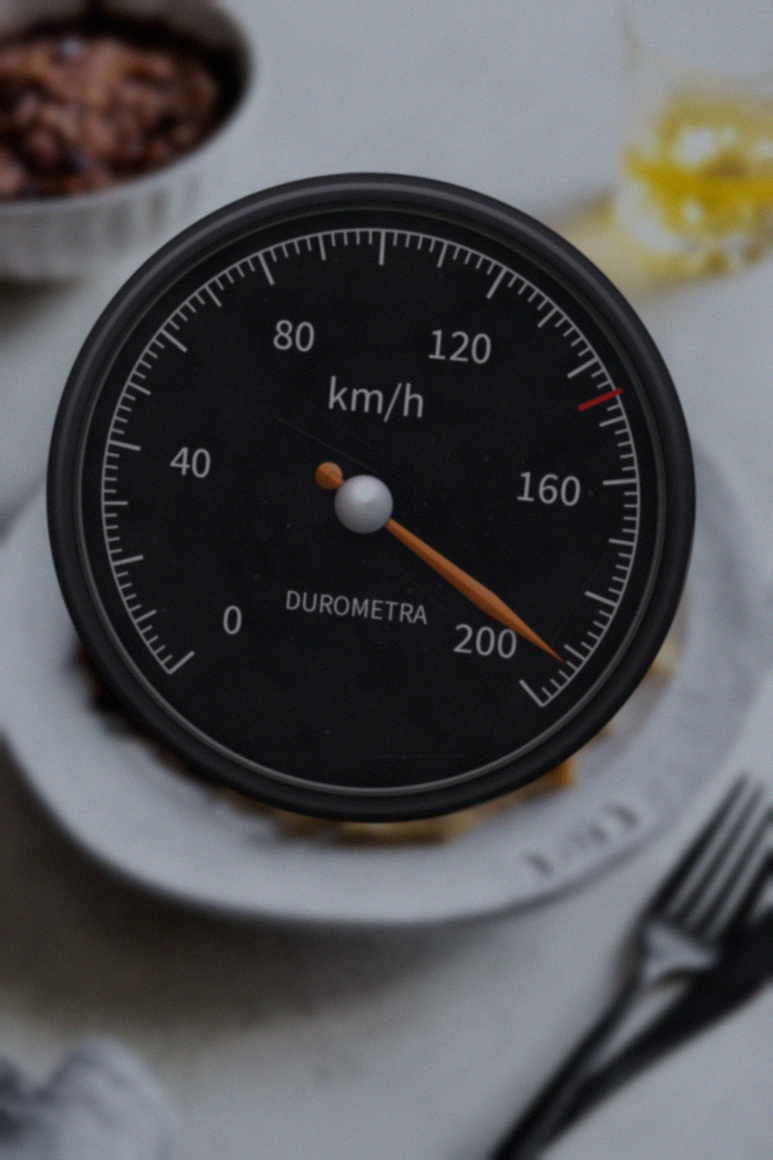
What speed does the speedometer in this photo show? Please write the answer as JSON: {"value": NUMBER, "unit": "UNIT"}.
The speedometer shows {"value": 192, "unit": "km/h"}
